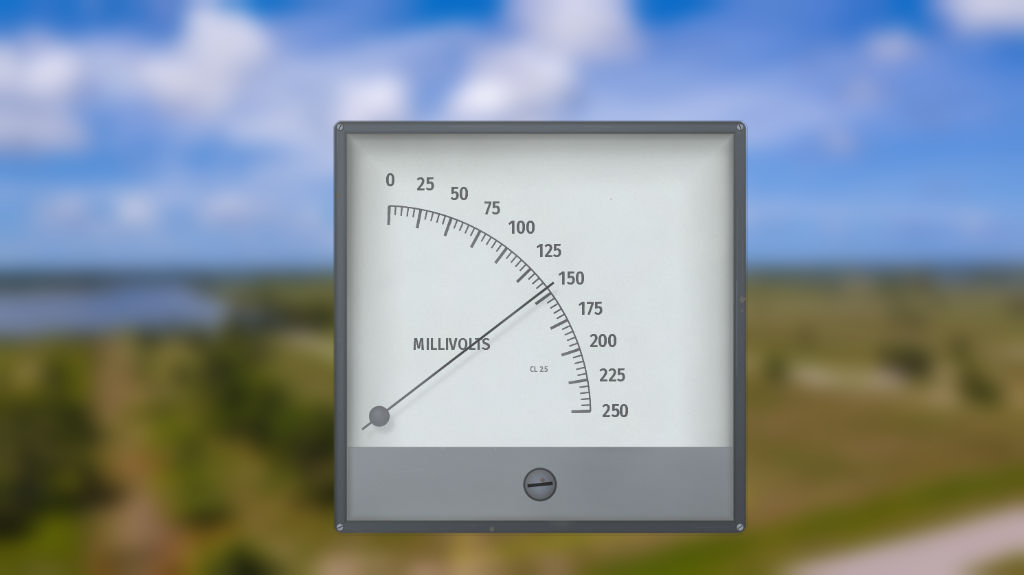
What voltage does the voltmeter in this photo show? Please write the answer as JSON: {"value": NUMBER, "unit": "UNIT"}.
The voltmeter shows {"value": 145, "unit": "mV"}
